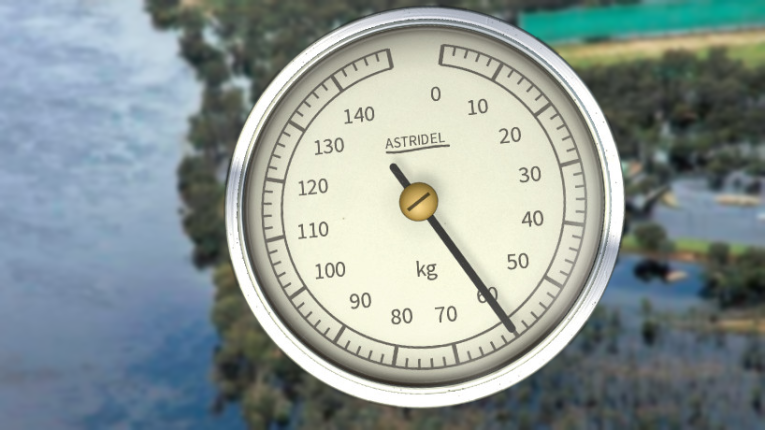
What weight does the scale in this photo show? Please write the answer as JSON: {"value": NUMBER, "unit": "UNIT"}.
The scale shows {"value": 60, "unit": "kg"}
